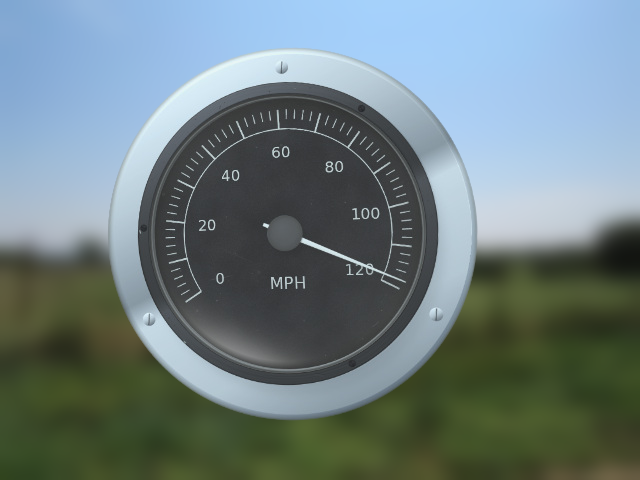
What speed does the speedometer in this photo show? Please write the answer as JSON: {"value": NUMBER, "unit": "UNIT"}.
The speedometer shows {"value": 118, "unit": "mph"}
